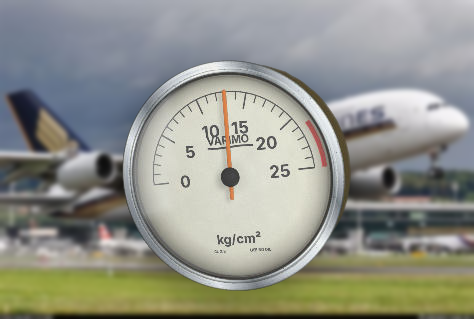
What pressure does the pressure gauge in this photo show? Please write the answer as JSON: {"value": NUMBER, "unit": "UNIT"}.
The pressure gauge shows {"value": 13, "unit": "kg/cm²"}
